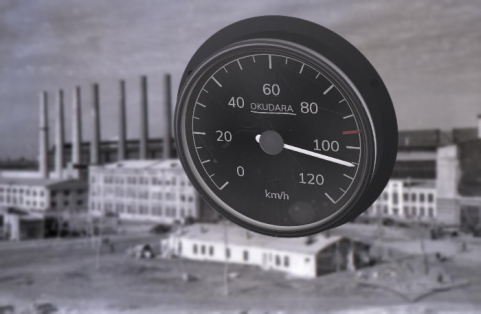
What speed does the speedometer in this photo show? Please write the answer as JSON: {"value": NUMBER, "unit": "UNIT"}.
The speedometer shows {"value": 105, "unit": "km/h"}
